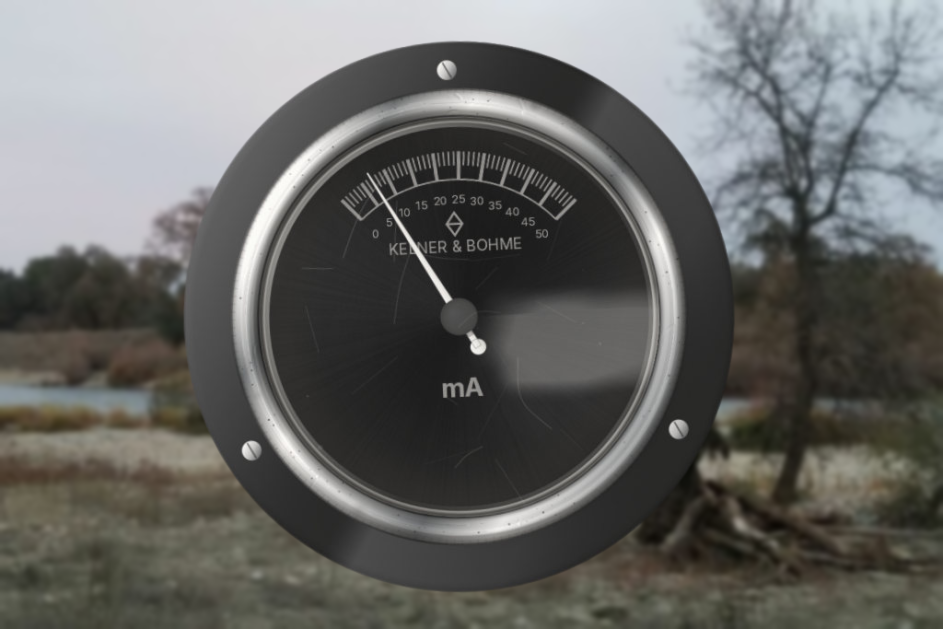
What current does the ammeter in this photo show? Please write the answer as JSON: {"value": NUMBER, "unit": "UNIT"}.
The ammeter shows {"value": 7, "unit": "mA"}
